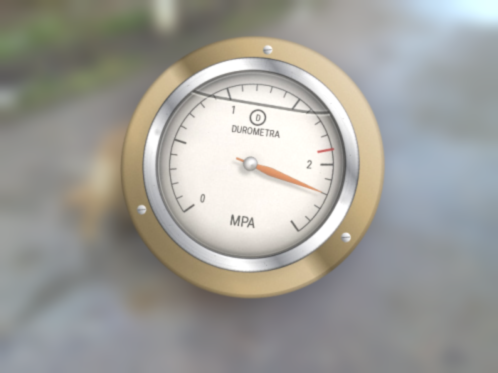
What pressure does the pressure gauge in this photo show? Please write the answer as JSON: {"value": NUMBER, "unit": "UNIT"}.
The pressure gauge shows {"value": 2.2, "unit": "MPa"}
